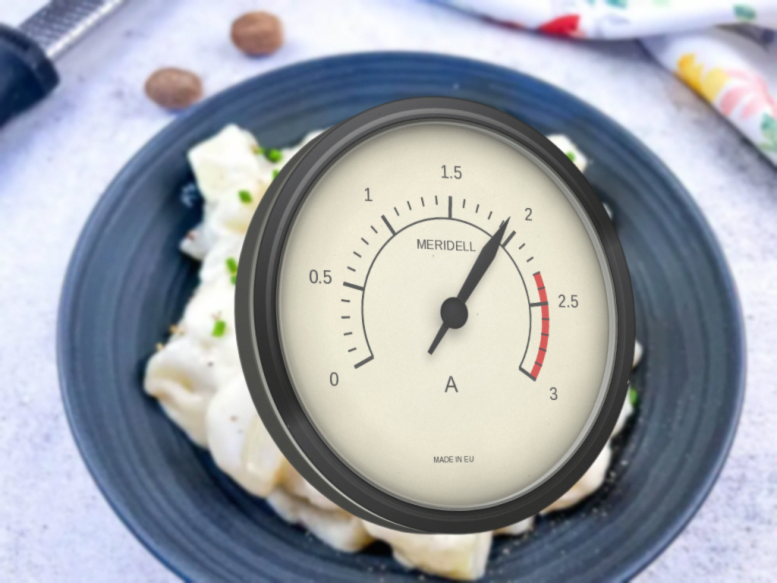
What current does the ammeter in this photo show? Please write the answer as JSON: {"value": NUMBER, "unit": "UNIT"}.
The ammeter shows {"value": 1.9, "unit": "A"}
